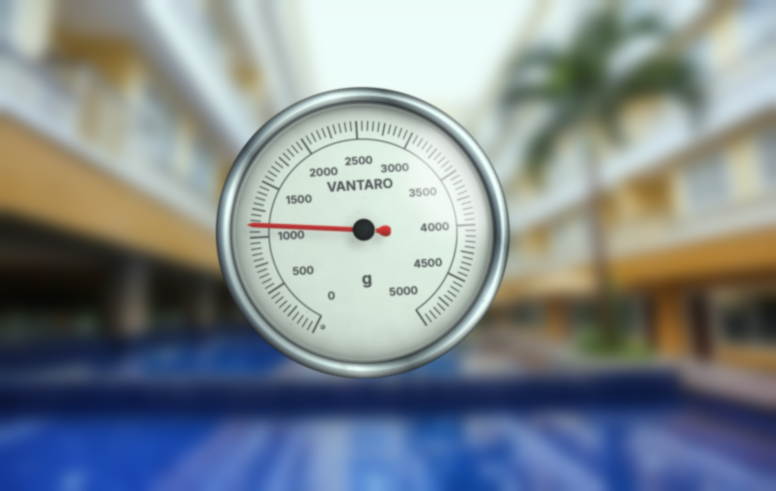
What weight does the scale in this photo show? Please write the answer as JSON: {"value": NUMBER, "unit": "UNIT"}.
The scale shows {"value": 1100, "unit": "g"}
